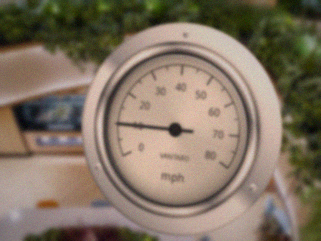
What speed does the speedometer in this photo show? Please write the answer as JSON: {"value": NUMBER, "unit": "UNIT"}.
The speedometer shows {"value": 10, "unit": "mph"}
